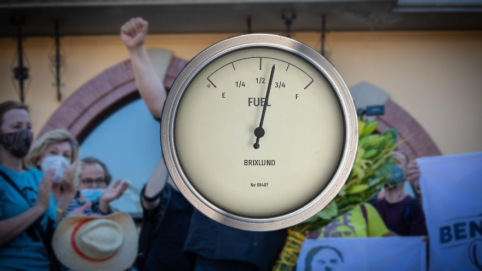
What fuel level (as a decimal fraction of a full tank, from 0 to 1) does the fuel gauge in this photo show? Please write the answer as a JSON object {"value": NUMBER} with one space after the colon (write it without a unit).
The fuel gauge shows {"value": 0.625}
